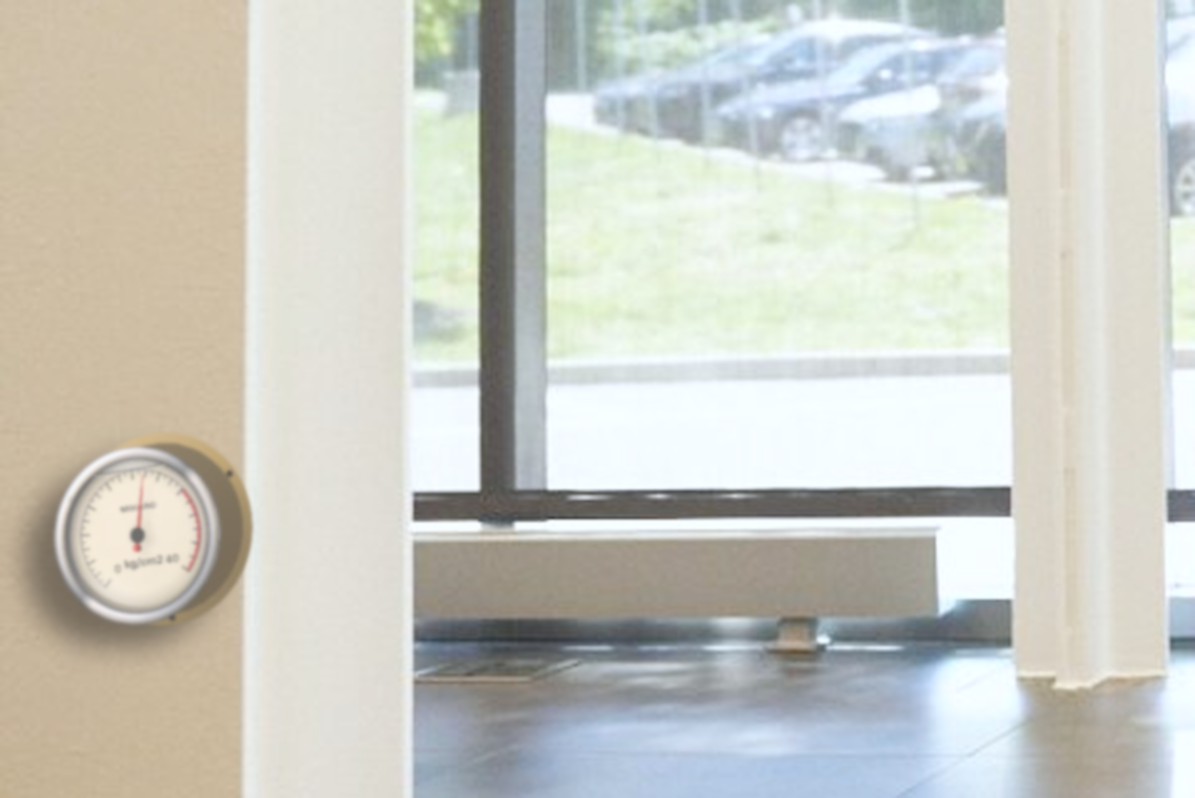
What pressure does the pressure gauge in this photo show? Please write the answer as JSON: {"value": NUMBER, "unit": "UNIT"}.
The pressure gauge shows {"value": 22, "unit": "kg/cm²"}
